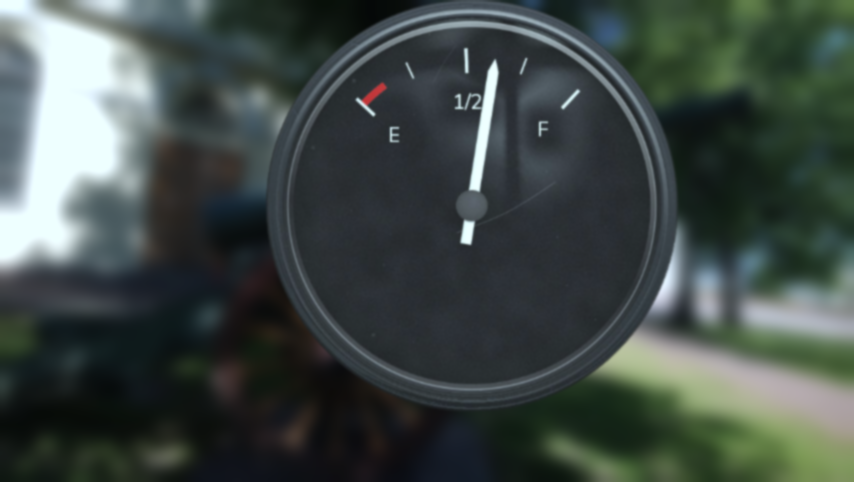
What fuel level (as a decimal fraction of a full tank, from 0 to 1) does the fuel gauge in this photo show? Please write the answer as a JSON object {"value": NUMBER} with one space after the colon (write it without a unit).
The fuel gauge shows {"value": 0.625}
